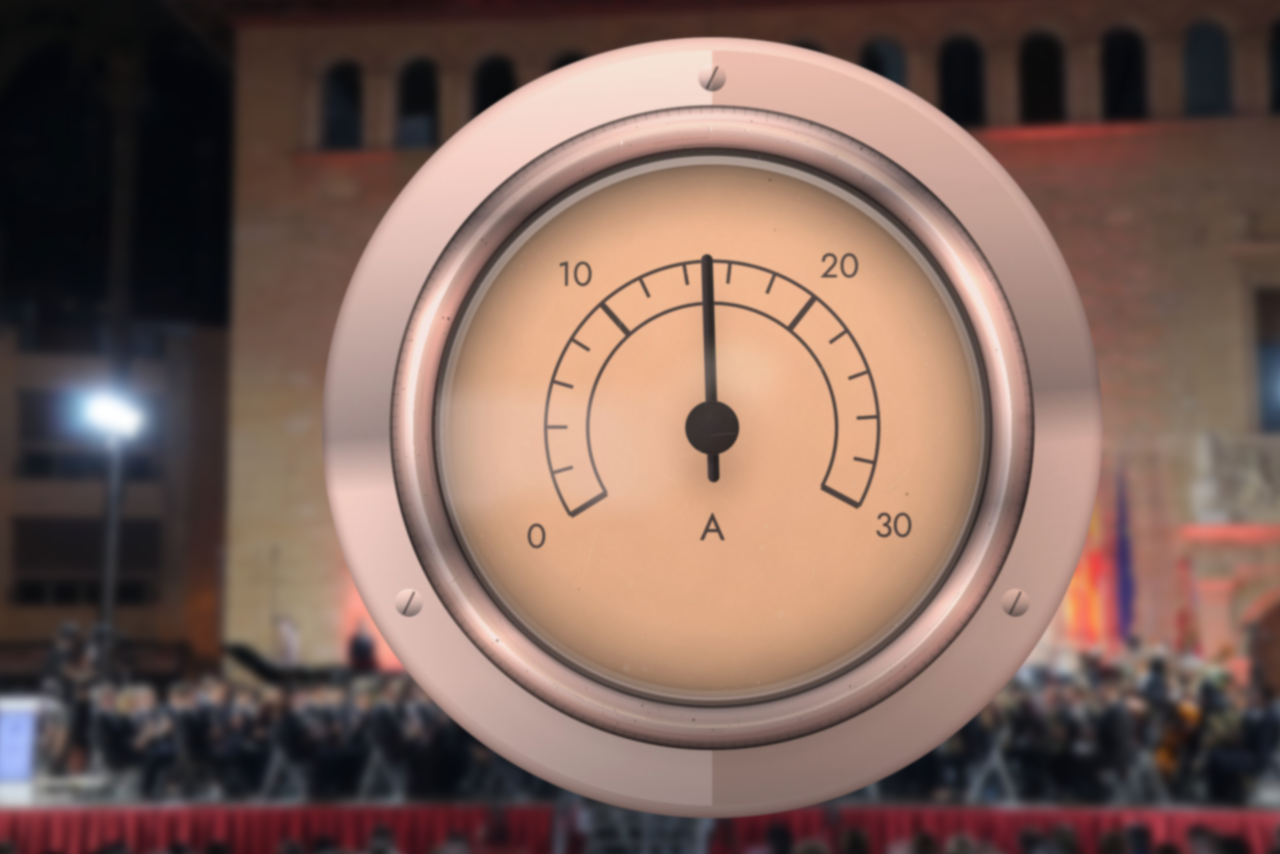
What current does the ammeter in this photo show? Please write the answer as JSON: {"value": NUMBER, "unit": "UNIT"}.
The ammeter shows {"value": 15, "unit": "A"}
